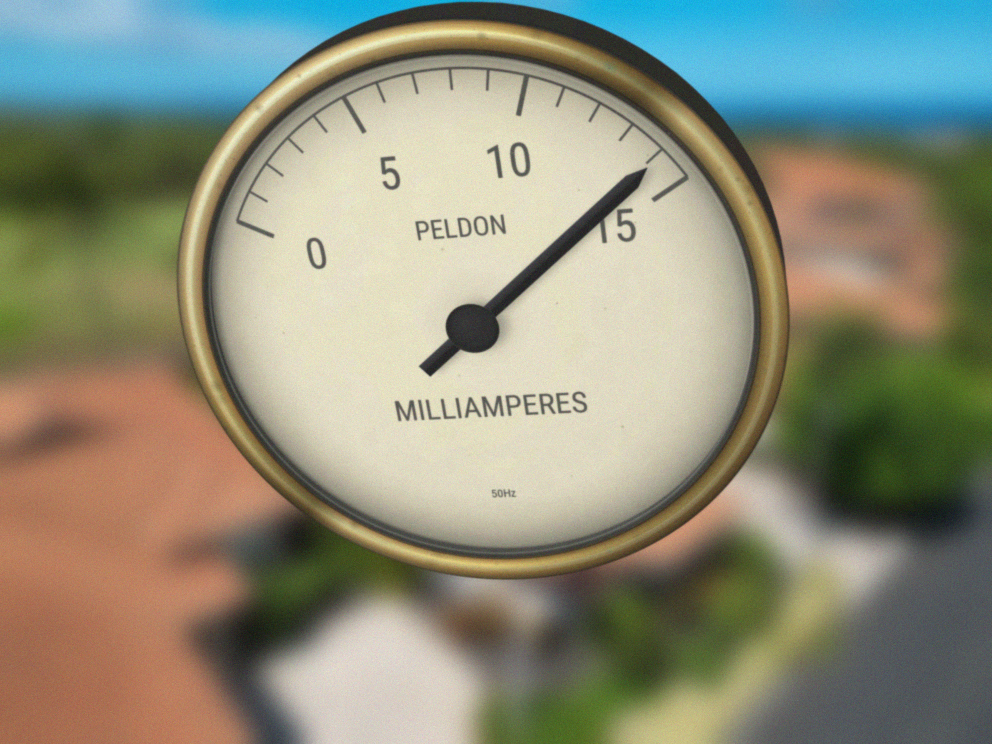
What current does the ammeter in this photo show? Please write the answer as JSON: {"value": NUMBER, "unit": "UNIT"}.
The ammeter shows {"value": 14, "unit": "mA"}
